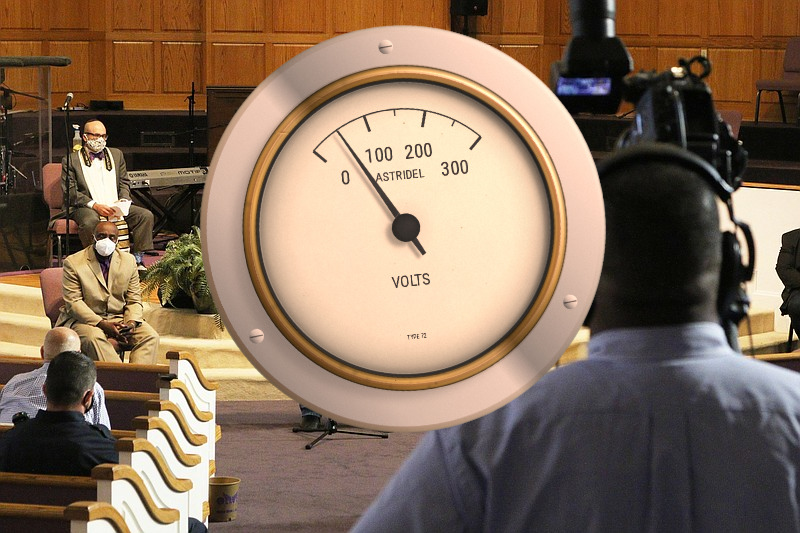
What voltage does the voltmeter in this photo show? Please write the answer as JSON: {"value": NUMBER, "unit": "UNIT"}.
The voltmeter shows {"value": 50, "unit": "V"}
